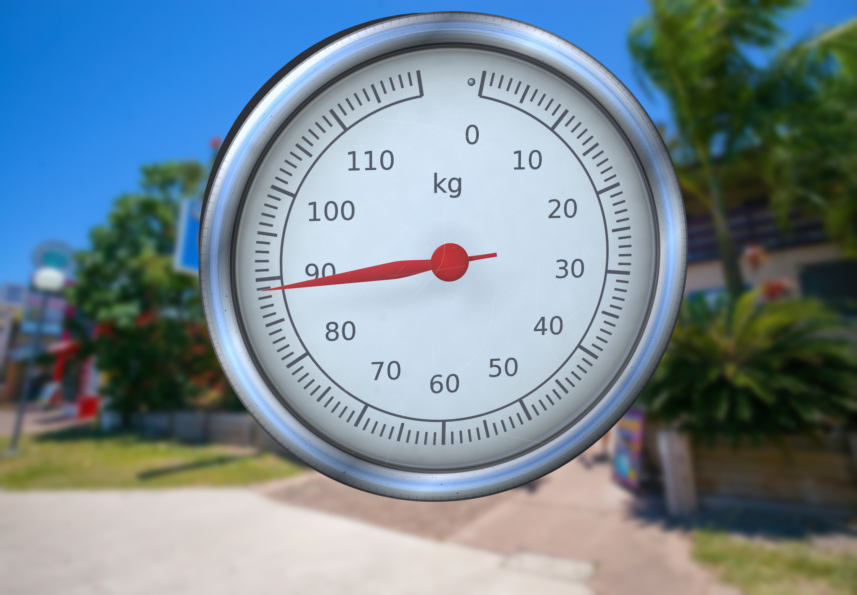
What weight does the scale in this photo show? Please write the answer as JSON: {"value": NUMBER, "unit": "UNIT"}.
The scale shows {"value": 89, "unit": "kg"}
